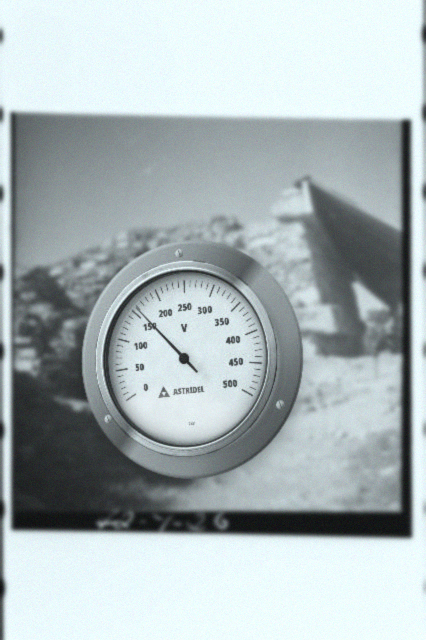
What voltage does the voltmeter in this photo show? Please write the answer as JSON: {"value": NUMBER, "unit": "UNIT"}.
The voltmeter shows {"value": 160, "unit": "V"}
